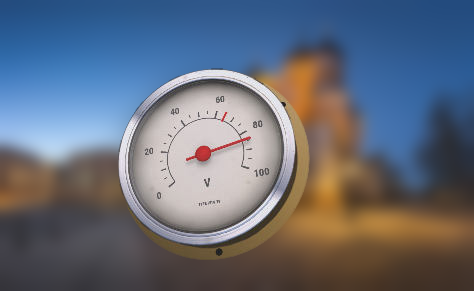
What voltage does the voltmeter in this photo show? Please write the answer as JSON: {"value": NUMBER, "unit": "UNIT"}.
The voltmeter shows {"value": 85, "unit": "V"}
